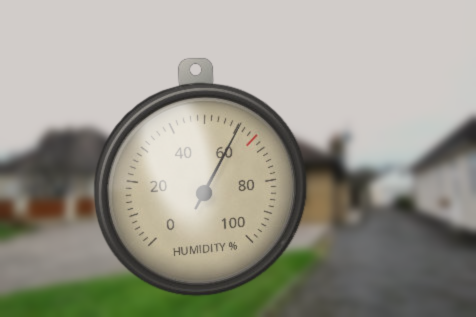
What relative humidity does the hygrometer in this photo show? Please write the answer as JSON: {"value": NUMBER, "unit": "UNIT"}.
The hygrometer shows {"value": 60, "unit": "%"}
